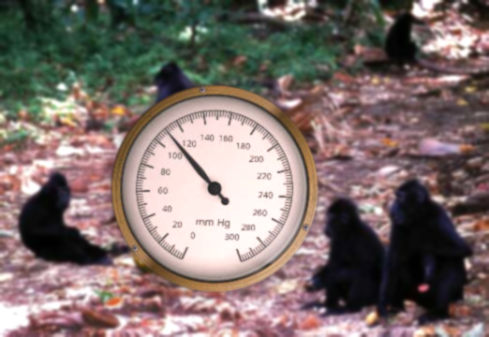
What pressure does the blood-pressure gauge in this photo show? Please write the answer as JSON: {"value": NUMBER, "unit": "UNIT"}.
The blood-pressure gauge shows {"value": 110, "unit": "mmHg"}
